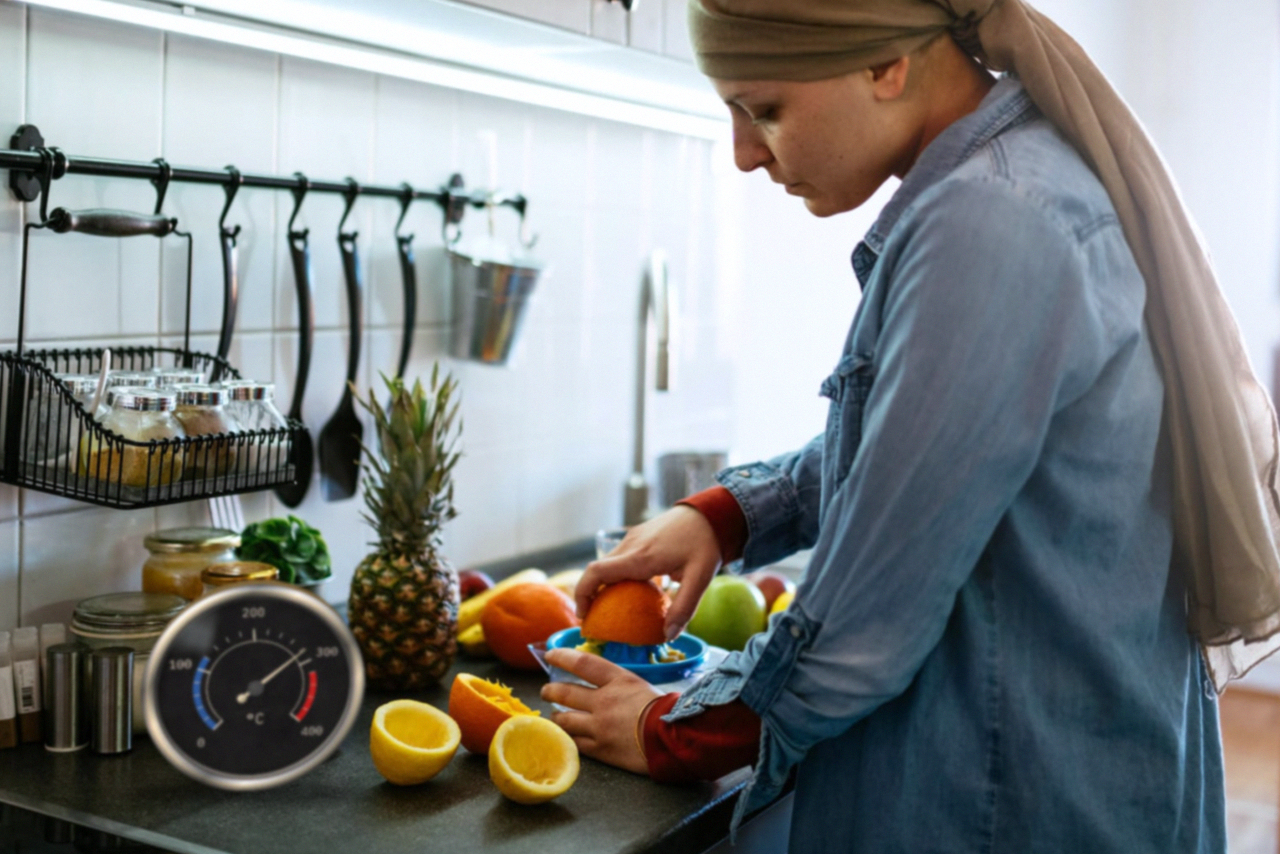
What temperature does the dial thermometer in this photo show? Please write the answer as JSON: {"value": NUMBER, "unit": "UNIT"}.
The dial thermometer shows {"value": 280, "unit": "°C"}
